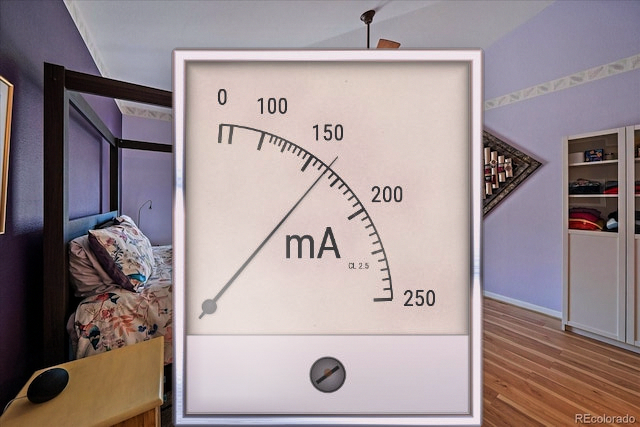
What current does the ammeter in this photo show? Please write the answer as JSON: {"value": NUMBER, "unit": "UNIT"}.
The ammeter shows {"value": 165, "unit": "mA"}
